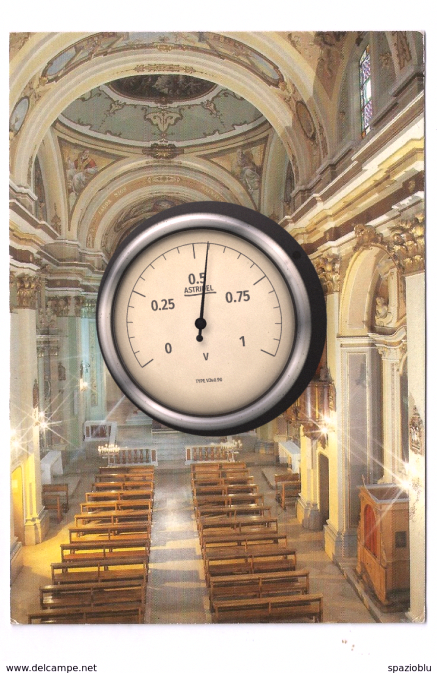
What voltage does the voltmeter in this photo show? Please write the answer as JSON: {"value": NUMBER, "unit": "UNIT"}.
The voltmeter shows {"value": 0.55, "unit": "V"}
